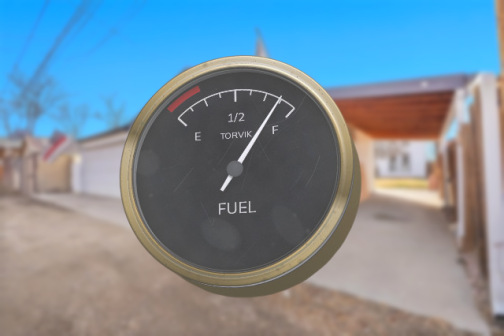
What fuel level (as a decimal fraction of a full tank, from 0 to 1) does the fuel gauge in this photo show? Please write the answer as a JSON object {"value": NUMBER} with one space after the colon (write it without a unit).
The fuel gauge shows {"value": 0.875}
